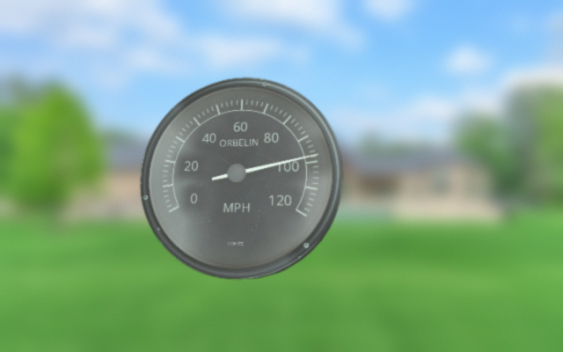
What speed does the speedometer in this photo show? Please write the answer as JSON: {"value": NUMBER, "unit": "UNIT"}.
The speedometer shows {"value": 98, "unit": "mph"}
